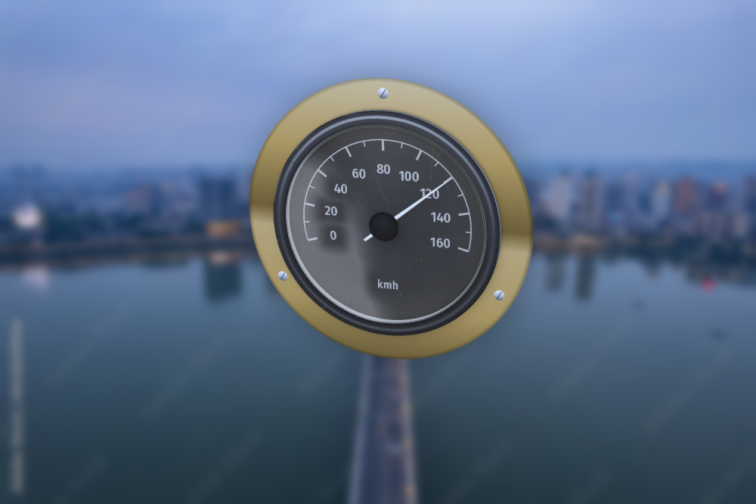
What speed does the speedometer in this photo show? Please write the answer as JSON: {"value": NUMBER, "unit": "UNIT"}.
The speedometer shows {"value": 120, "unit": "km/h"}
